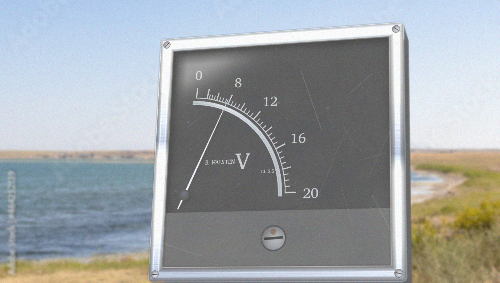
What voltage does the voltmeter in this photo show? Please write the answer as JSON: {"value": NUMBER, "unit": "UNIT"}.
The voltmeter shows {"value": 8, "unit": "V"}
